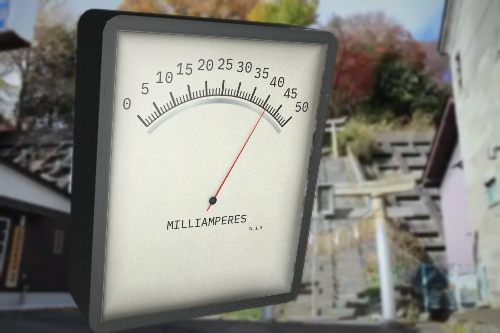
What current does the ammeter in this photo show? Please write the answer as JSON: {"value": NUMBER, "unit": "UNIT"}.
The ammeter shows {"value": 40, "unit": "mA"}
